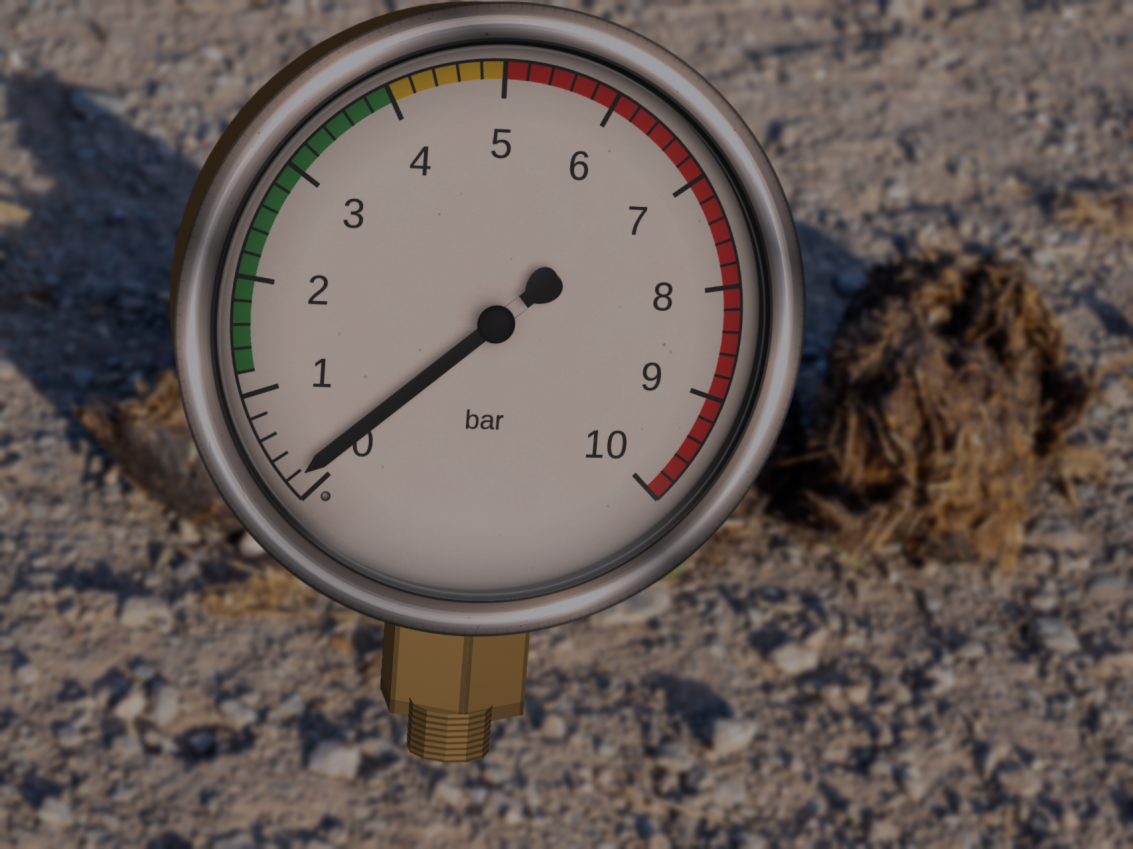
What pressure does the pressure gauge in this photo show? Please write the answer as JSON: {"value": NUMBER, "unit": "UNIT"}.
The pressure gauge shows {"value": 0.2, "unit": "bar"}
